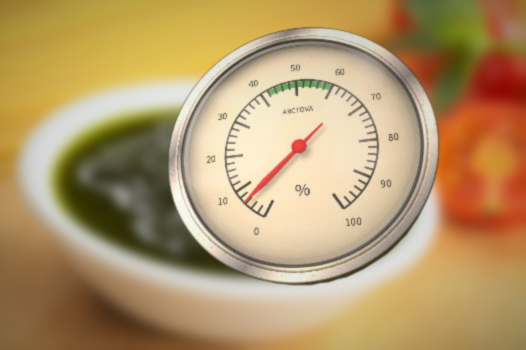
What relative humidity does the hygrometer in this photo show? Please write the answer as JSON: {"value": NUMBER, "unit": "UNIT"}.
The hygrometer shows {"value": 6, "unit": "%"}
